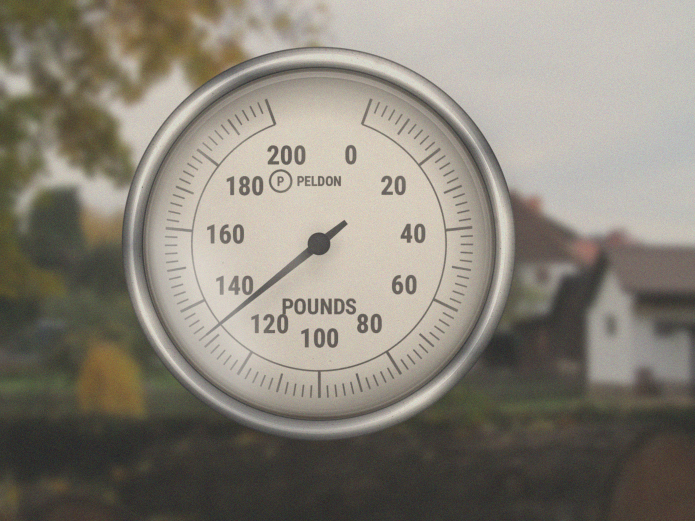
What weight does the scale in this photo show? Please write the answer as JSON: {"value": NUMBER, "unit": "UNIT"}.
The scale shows {"value": 132, "unit": "lb"}
